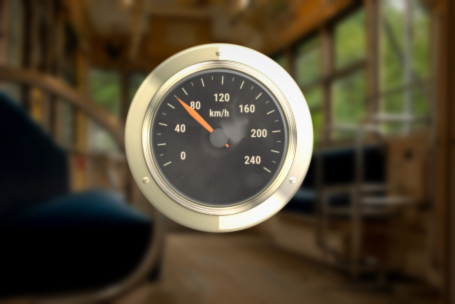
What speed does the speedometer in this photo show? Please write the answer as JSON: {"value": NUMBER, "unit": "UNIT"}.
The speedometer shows {"value": 70, "unit": "km/h"}
